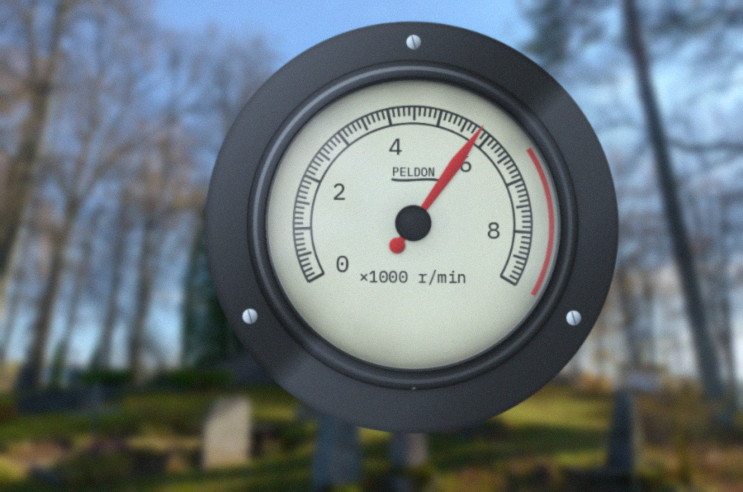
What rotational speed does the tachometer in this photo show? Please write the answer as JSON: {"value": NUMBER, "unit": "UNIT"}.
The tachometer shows {"value": 5800, "unit": "rpm"}
